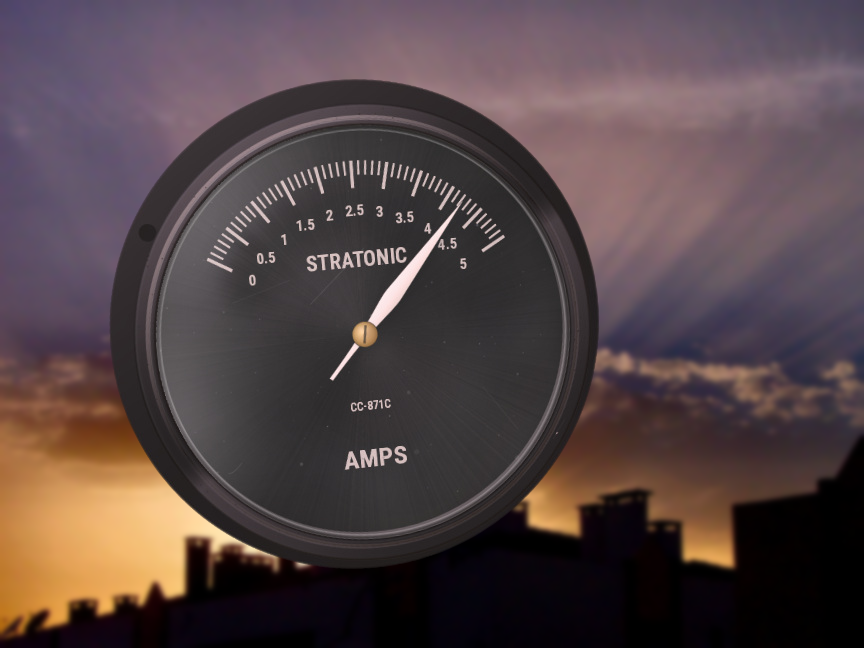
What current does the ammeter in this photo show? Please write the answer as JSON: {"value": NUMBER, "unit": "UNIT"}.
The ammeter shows {"value": 4.2, "unit": "A"}
